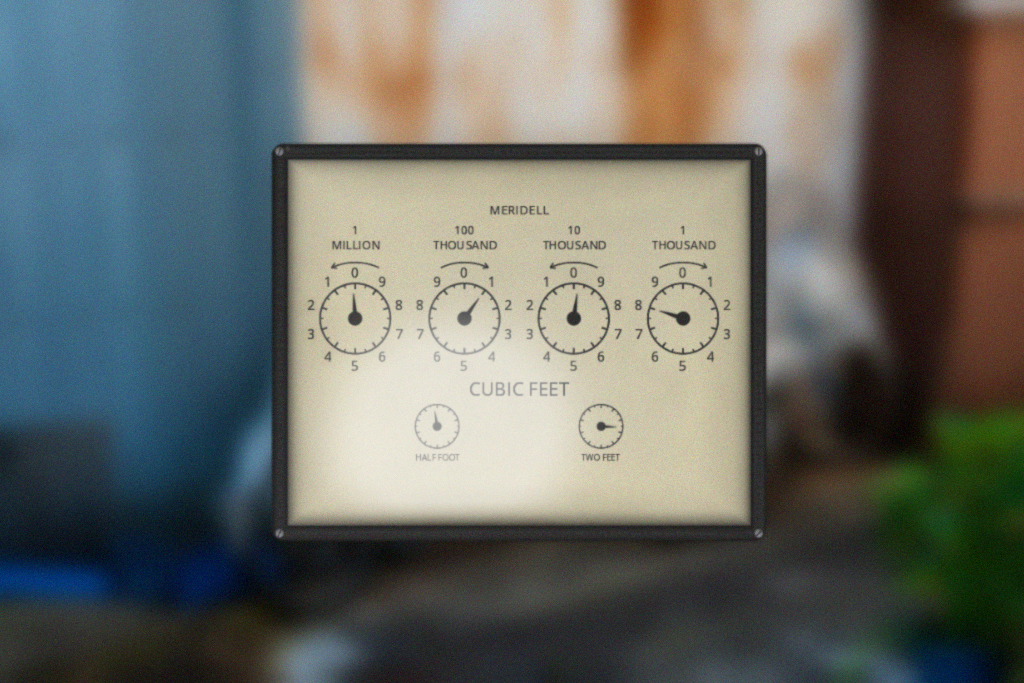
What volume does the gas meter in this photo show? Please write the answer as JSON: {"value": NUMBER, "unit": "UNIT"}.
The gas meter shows {"value": 9800, "unit": "ft³"}
